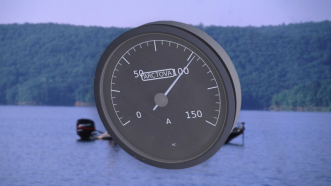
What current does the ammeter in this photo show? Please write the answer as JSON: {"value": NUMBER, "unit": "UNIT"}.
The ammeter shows {"value": 102.5, "unit": "A"}
